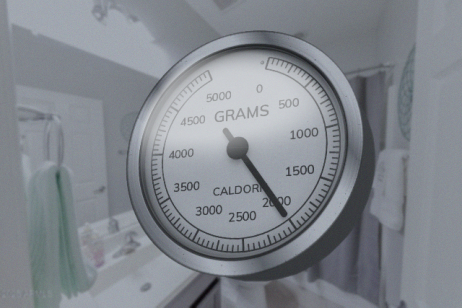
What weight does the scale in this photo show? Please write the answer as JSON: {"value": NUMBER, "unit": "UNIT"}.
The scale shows {"value": 2000, "unit": "g"}
